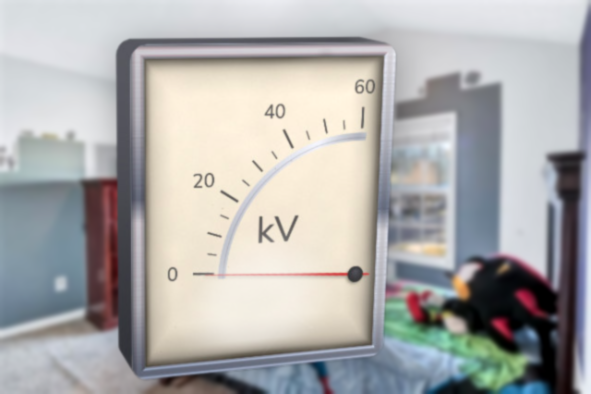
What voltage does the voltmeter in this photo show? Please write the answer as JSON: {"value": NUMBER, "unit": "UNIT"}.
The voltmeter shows {"value": 0, "unit": "kV"}
